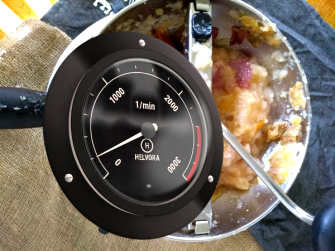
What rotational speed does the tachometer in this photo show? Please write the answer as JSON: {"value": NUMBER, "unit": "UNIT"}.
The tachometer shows {"value": 200, "unit": "rpm"}
